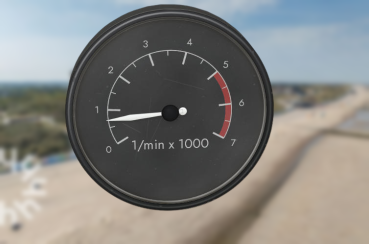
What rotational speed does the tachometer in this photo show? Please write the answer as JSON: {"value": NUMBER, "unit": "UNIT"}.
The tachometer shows {"value": 750, "unit": "rpm"}
